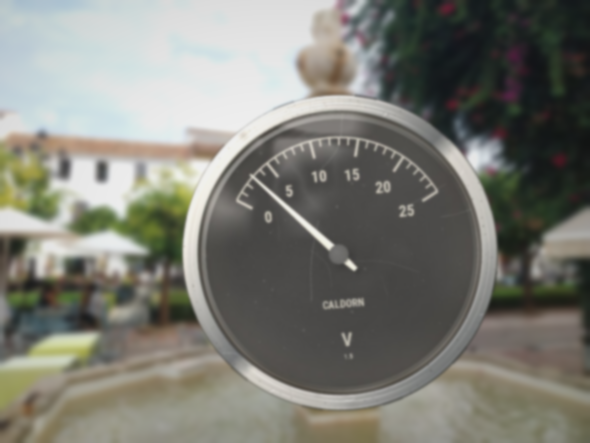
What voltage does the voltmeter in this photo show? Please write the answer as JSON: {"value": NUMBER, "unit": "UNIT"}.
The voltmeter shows {"value": 3, "unit": "V"}
